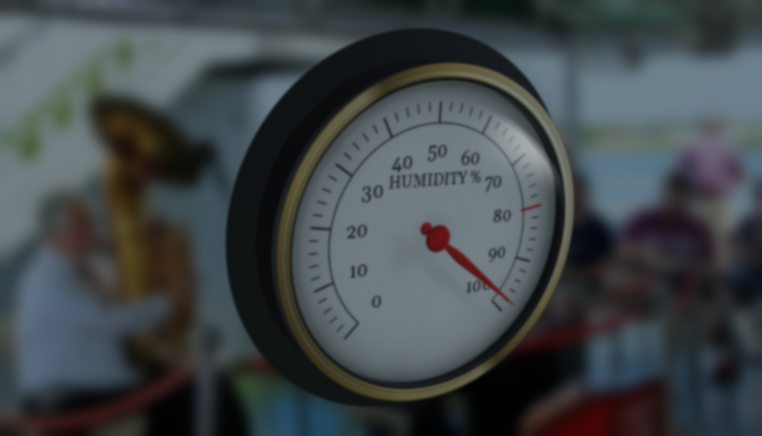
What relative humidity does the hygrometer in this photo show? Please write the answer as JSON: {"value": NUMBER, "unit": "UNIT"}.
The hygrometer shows {"value": 98, "unit": "%"}
